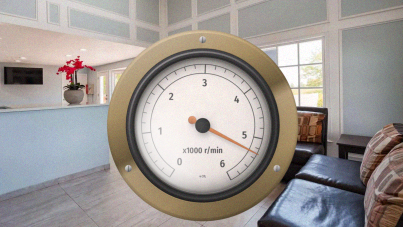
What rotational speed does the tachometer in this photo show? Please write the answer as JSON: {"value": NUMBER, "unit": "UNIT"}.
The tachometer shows {"value": 5300, "unit": "rpm"}
